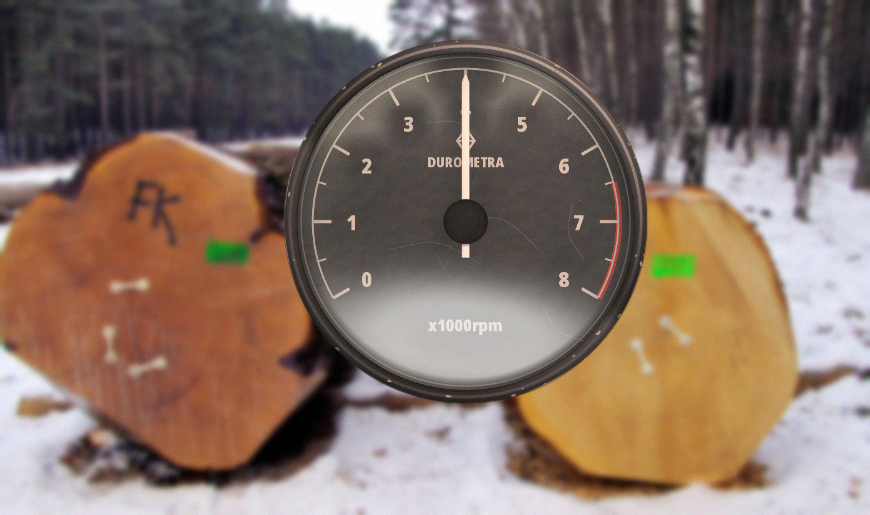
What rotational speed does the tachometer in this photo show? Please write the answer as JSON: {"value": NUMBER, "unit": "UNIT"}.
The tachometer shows {"value": 4000, "unit": "rpm"}
